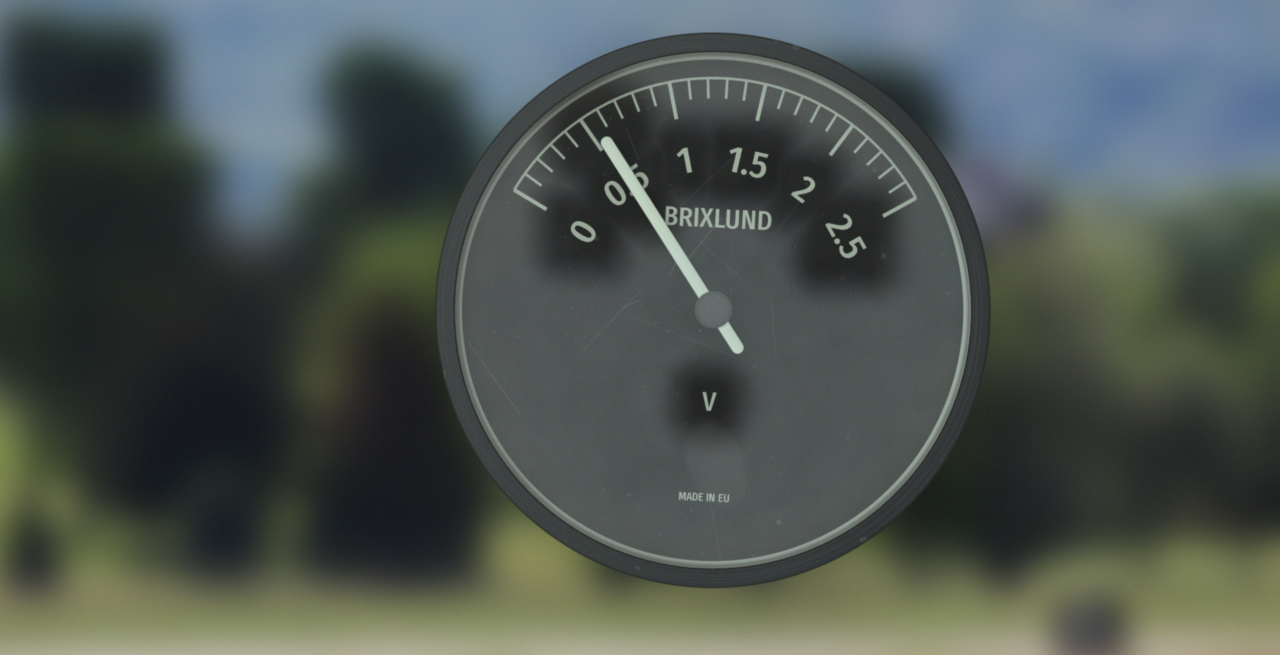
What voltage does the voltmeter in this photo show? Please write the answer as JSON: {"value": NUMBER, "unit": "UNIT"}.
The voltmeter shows {"value": 0.55, "unit": "V"}
